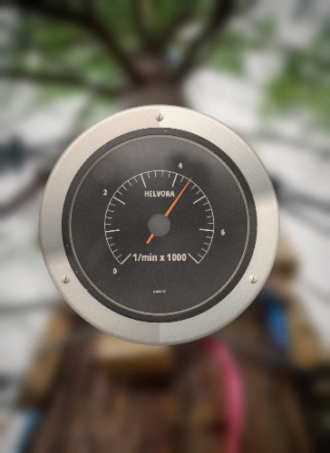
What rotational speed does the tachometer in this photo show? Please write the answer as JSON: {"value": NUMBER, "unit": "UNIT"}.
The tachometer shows {"value": 4400, "unit": "rpm"}
